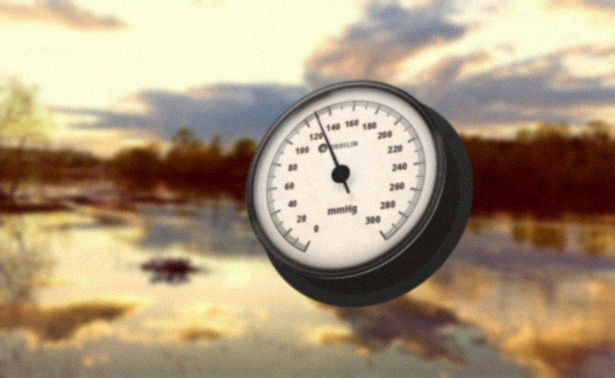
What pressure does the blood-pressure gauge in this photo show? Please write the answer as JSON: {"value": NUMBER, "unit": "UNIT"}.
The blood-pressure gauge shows {"value": 130, "unit": "mmHg"}
